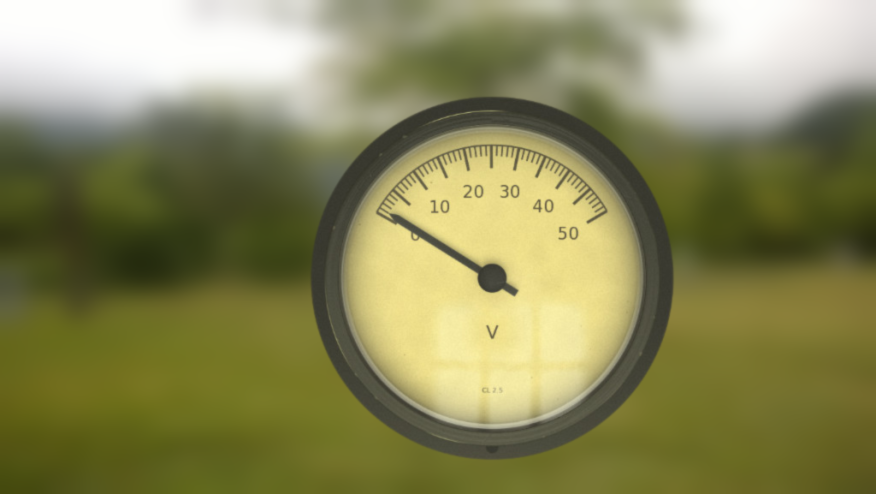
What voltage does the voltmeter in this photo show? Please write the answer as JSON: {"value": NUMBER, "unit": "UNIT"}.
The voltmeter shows {"value": 1, "unit": "V"}
